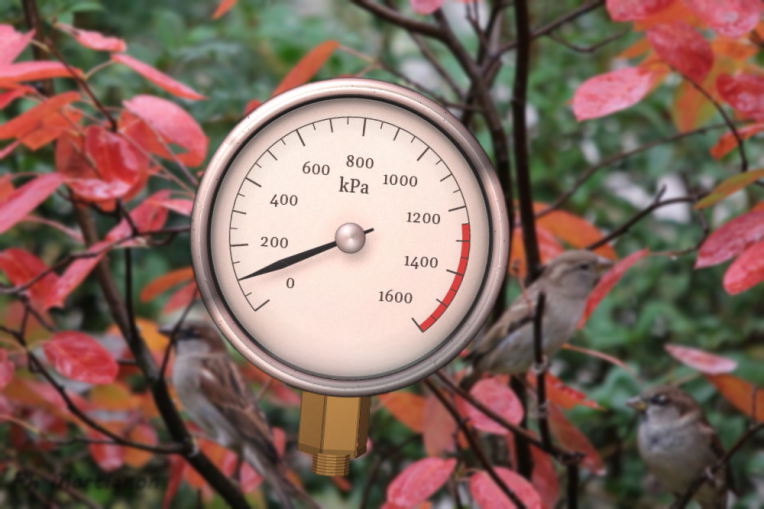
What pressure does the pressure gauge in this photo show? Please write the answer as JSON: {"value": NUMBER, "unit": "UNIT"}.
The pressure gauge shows {"value": 100, "unit": "kPa"}
